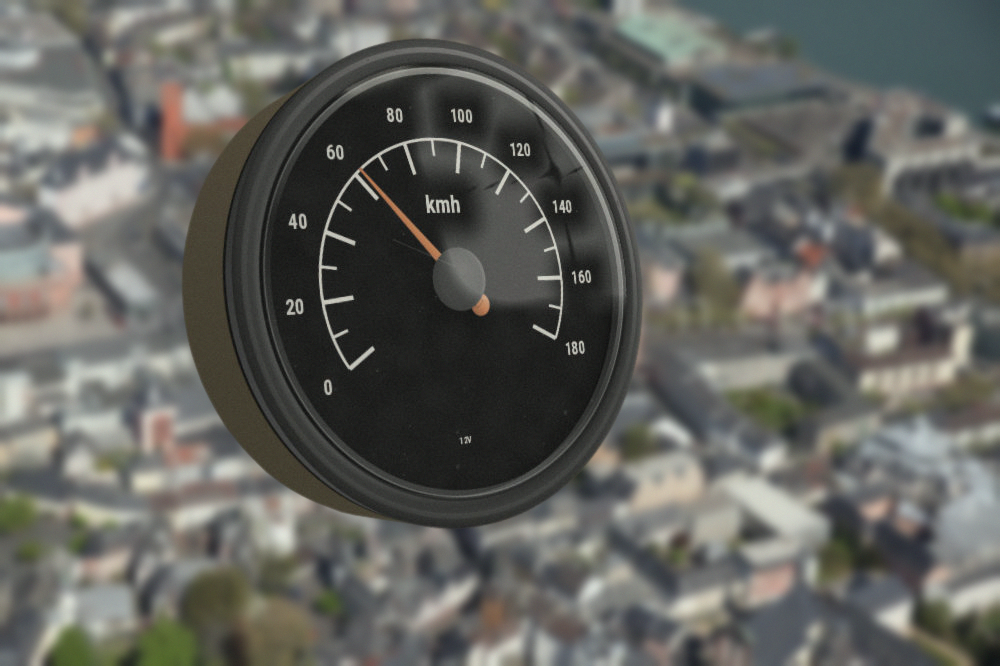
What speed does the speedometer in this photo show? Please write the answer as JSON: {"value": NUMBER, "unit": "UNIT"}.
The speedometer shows {"value": 60, "unit": "km/h"}
